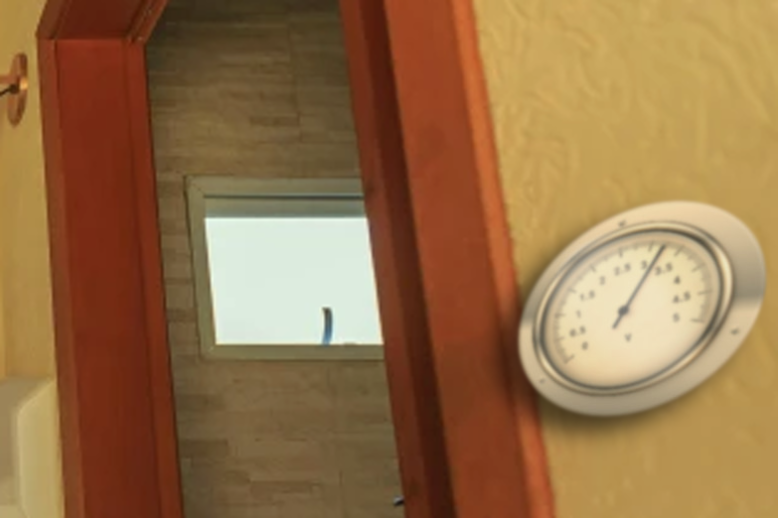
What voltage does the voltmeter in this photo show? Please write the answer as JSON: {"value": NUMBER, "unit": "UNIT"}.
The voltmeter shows {"value": 3.25, "unit": "V"}
